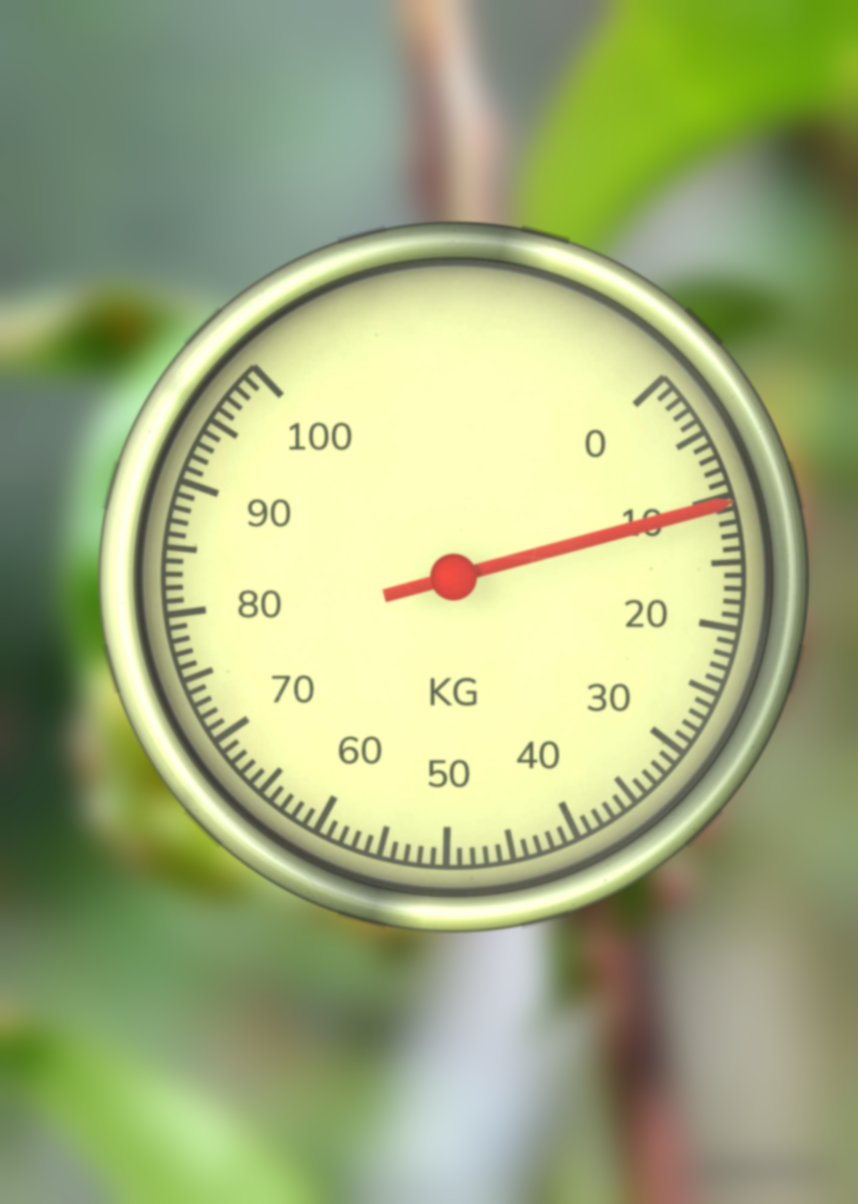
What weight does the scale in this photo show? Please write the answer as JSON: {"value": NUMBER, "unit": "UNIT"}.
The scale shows {"value": 10.5, "unit": "kg"}
